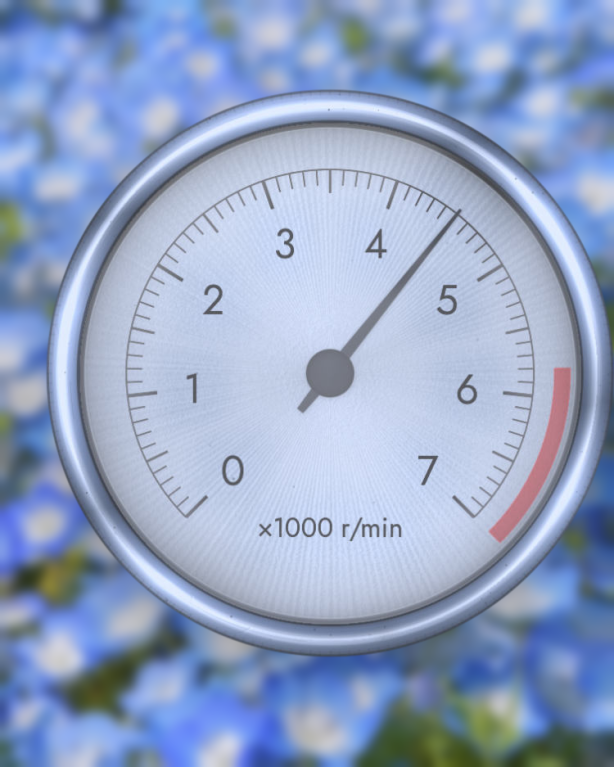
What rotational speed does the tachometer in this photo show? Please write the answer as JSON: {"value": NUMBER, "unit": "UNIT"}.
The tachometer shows {"value": 4500, "unit": "rpm"}
